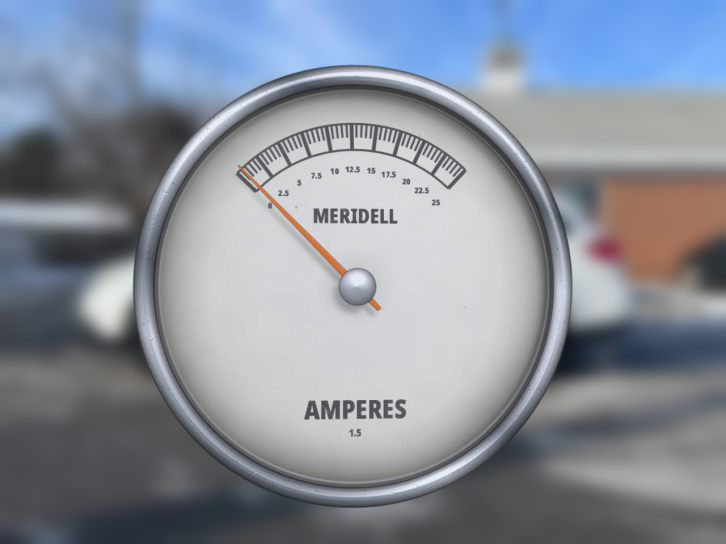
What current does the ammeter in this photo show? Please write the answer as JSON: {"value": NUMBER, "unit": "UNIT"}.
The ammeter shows {"value": 0.5, "unit": "A"}
